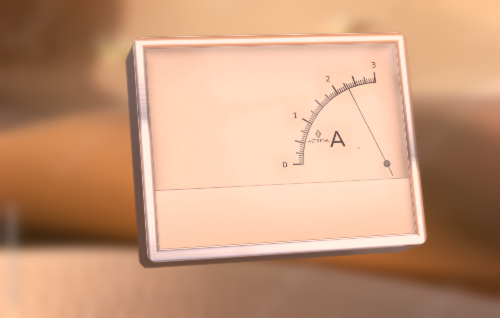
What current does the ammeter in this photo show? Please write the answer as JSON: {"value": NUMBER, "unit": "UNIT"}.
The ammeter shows {"value": 2.25, "unit": "A"}
